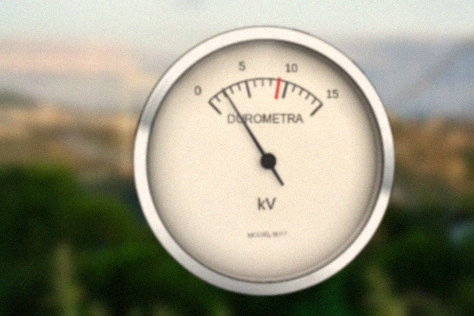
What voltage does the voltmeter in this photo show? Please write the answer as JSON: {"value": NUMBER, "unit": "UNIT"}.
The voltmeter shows {"value": 2, "unit": "kV"}
